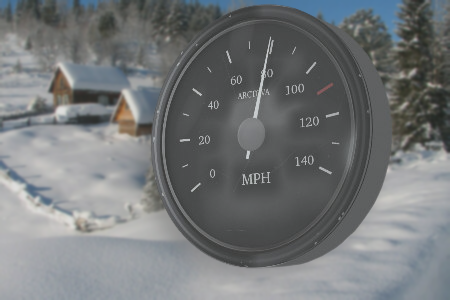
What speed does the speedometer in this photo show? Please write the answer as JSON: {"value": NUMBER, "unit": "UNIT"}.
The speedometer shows {"value": 80, "unit": "mph"}
